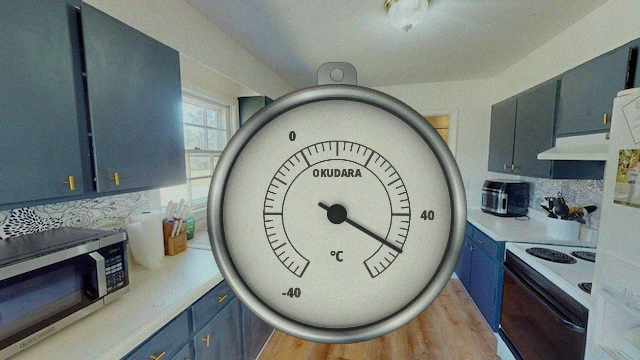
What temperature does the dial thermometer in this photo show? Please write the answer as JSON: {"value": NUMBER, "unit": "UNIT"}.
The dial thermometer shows {"value": 50, "unit": "°C"}
